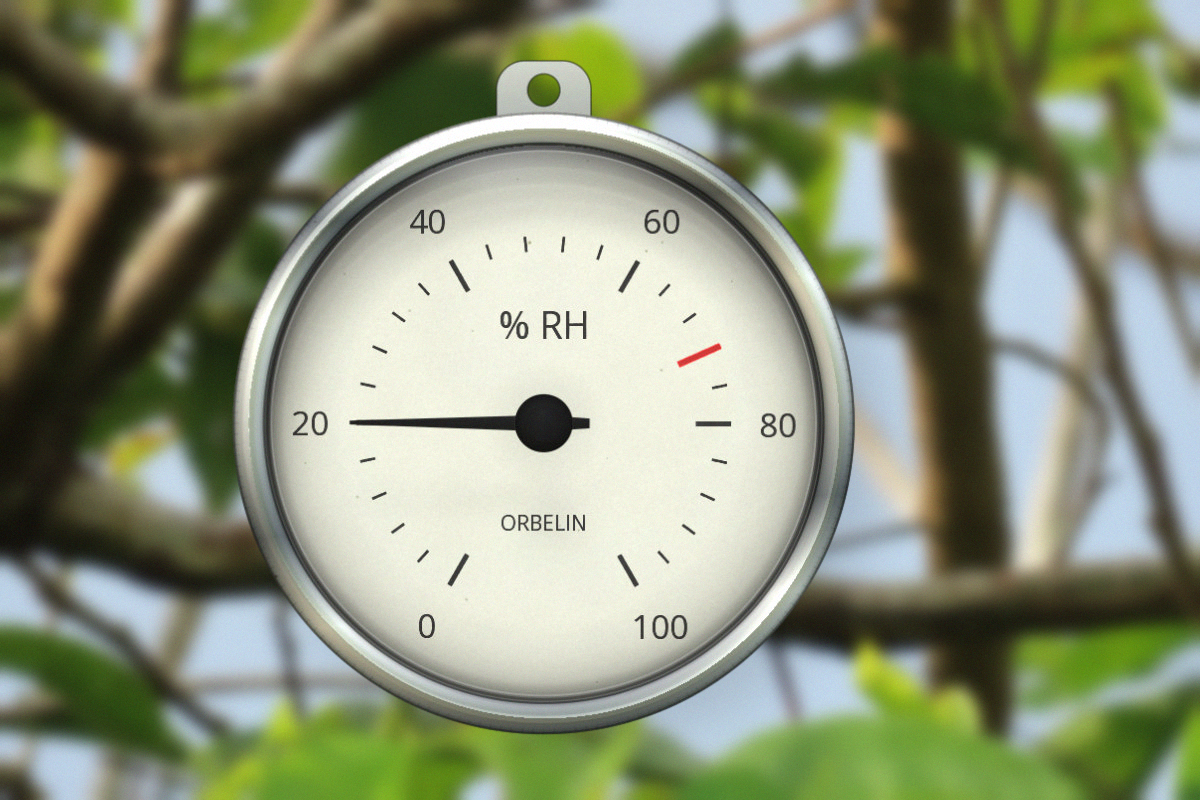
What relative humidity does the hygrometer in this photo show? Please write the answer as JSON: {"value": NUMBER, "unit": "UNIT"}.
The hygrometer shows {"value": 20, "unit": "%"}
